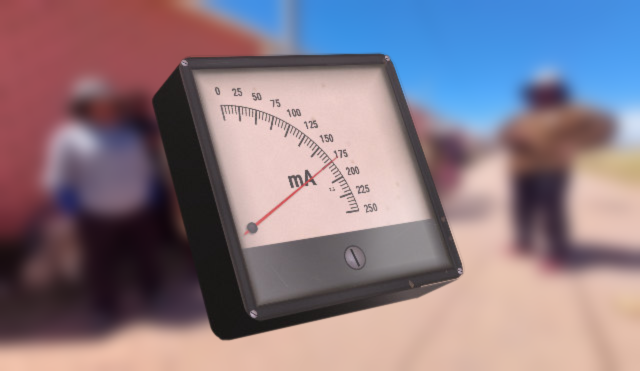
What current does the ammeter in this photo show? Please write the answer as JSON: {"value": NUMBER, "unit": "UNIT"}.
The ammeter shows {"value": 175, "unit": "mA"}
